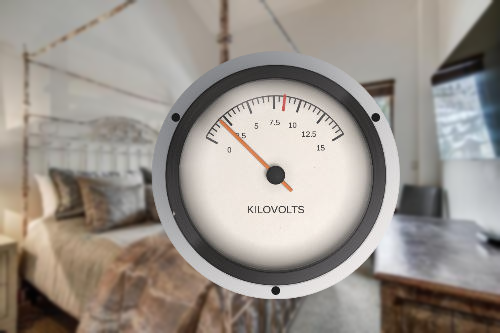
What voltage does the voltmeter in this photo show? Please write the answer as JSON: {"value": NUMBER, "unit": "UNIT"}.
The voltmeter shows {"value": 2, "unit": "kV"}
